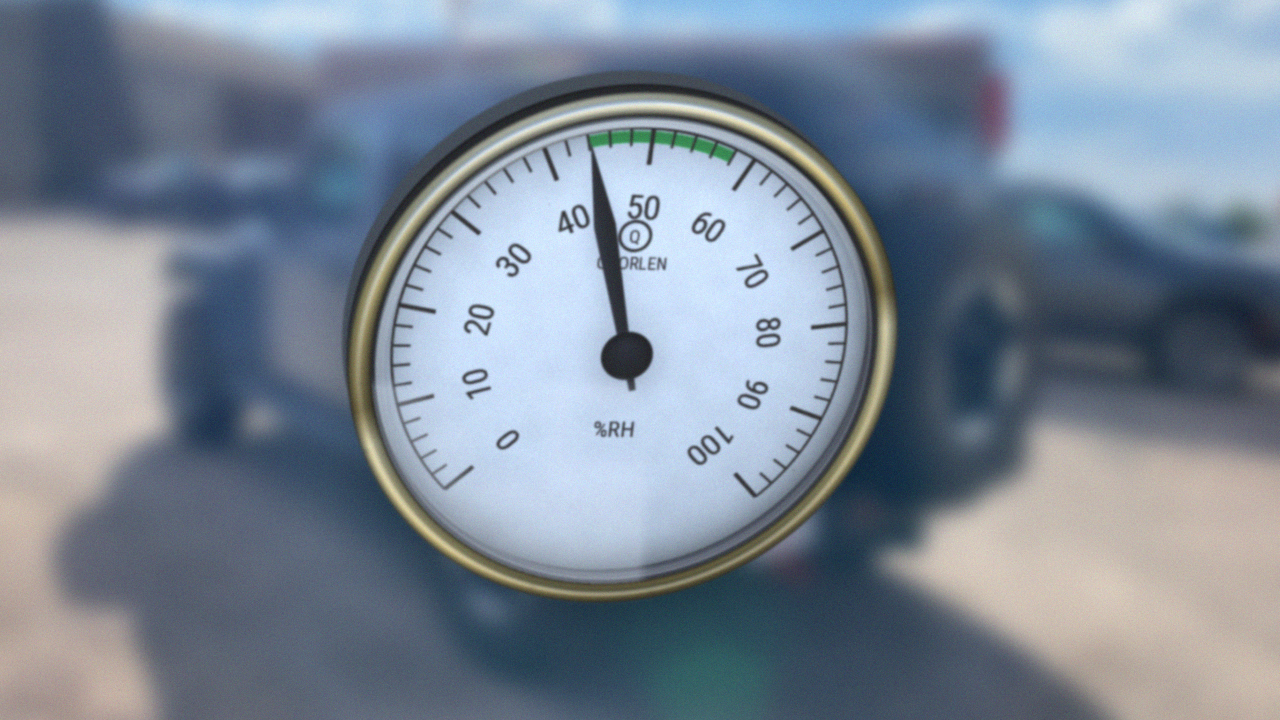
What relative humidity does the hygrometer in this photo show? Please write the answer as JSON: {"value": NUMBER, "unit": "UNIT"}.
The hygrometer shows {"value": 44, "unit": "%"}
